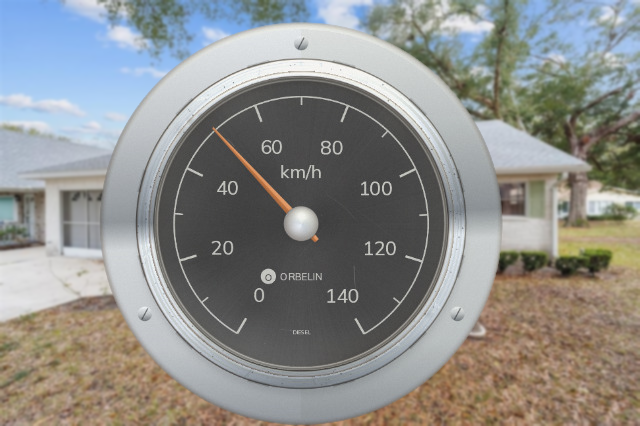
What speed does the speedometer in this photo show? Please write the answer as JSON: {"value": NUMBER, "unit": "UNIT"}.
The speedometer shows {"value": 50, "unit": "km/h"}
